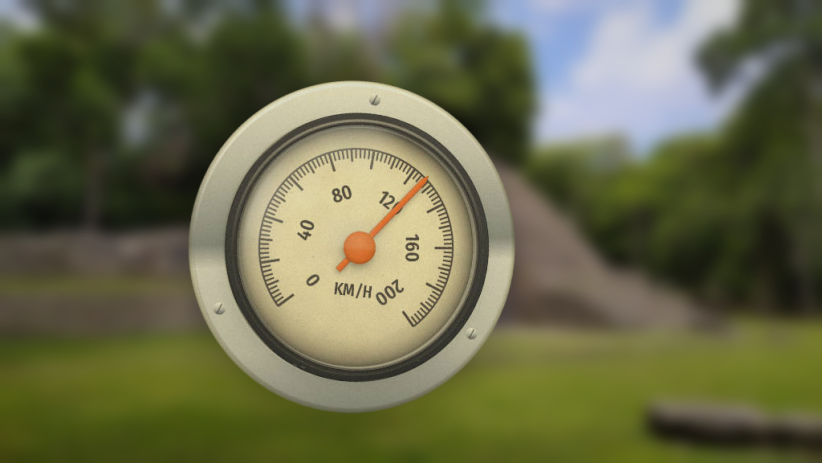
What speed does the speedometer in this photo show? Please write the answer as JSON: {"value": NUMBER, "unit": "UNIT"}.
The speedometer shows {"value": 126, "unit": "km/h"}
